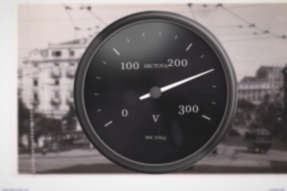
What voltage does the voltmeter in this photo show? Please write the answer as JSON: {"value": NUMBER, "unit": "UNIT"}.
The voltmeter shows {"value": 240, "unit": "V"}
